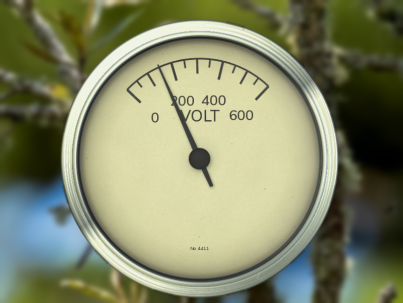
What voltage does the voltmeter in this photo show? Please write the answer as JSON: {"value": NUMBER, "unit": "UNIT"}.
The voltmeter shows {"value": 150, "unit": "V"}
